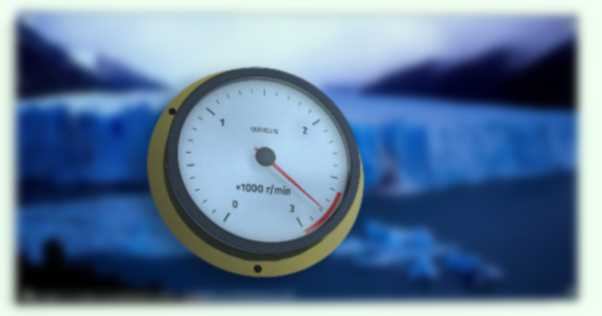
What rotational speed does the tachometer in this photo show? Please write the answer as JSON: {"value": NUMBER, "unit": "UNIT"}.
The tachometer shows {"value": 2800, "unit": "rpm"}
